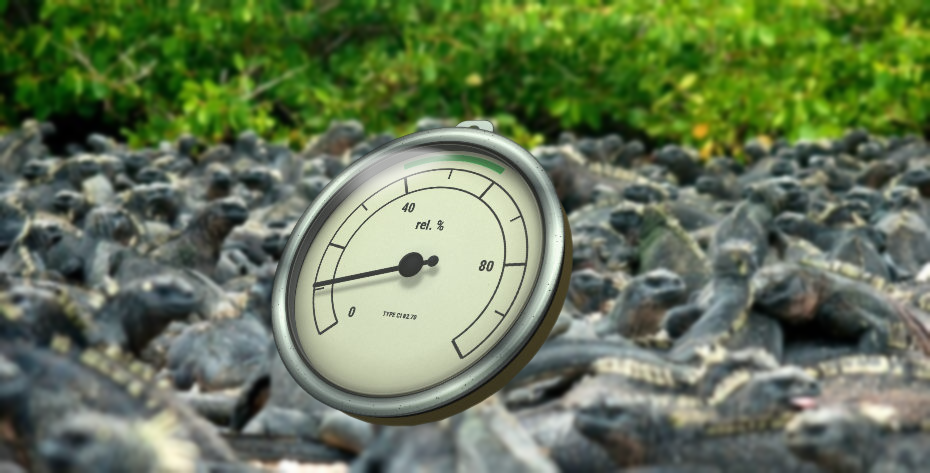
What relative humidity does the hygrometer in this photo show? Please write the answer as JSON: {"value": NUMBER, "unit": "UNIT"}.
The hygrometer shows {"value": 10, "unit": "%"}
